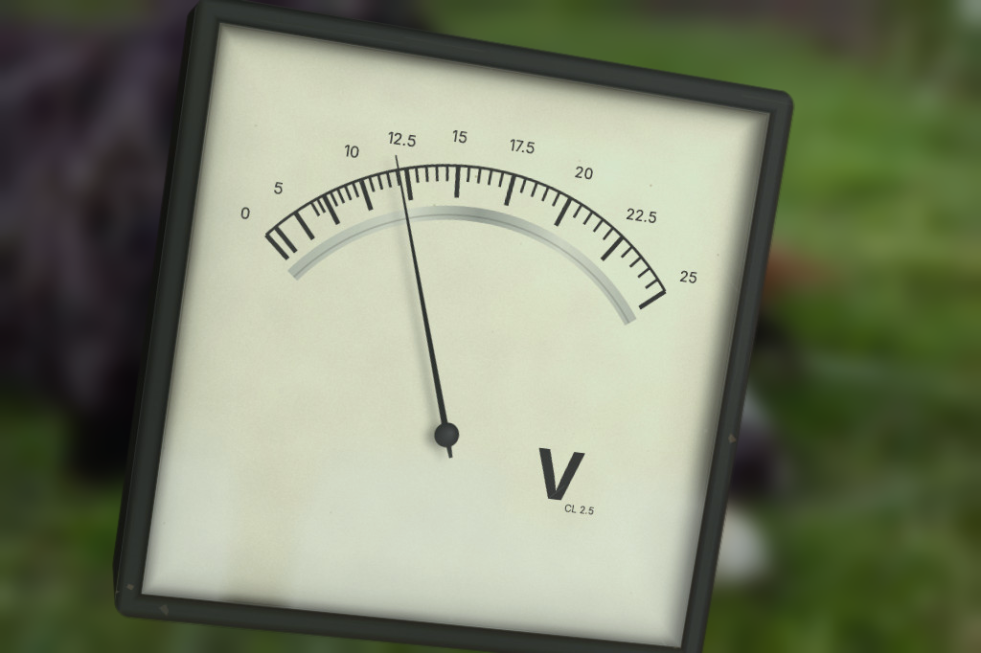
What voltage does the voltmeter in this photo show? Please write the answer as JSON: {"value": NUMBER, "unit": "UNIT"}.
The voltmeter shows {"value": 12, "unit": "V"}
